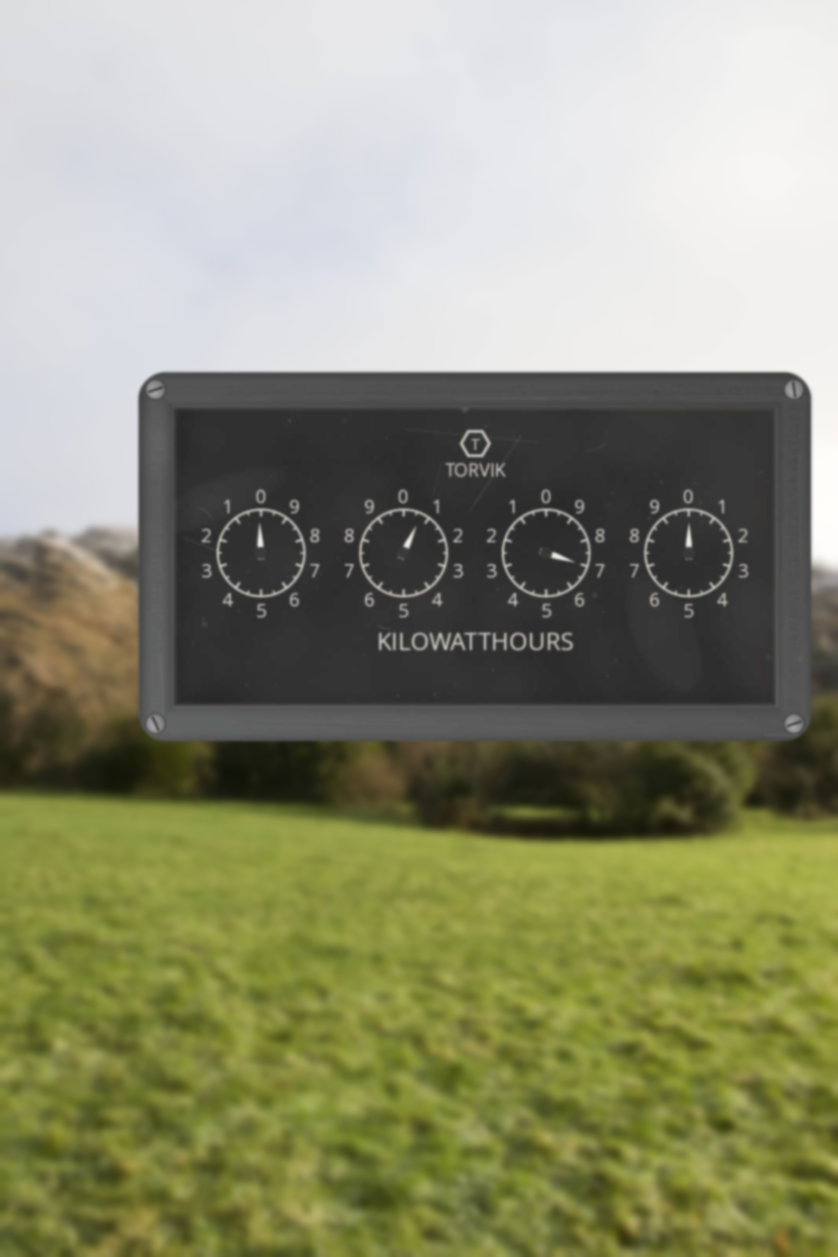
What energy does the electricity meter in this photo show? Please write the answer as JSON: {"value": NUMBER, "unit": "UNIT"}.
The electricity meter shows {"value": 70, "unit": "kWh"}
